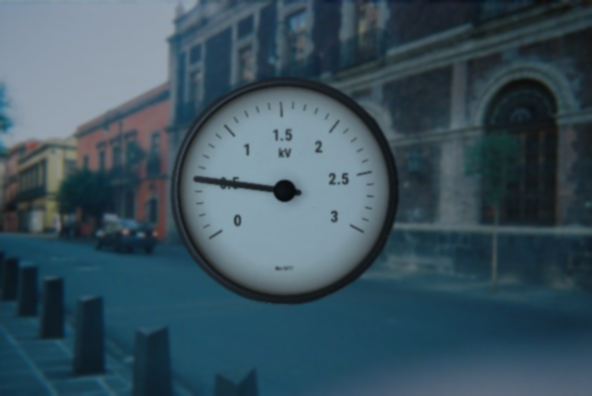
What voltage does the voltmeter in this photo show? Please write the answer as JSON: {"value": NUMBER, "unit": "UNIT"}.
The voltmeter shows {"value": 0.5, "unit": "kV"}
